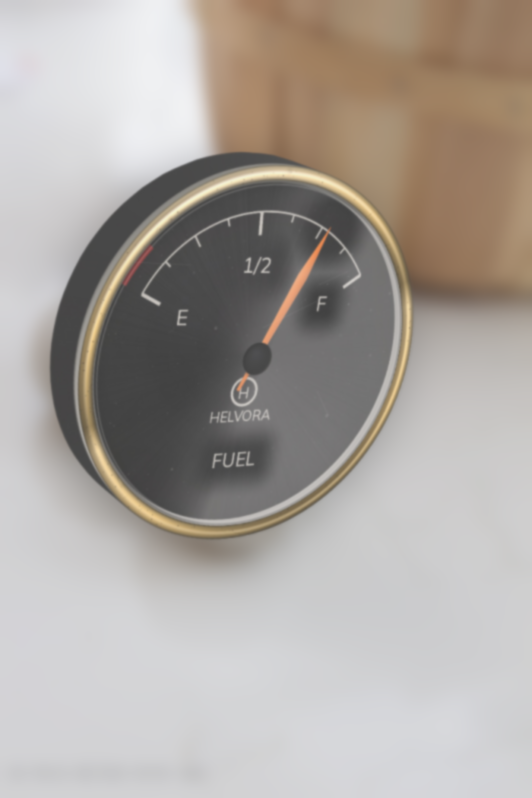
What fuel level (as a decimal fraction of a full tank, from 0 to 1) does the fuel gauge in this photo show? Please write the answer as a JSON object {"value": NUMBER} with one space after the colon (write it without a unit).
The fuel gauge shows {"value": 0.75}
